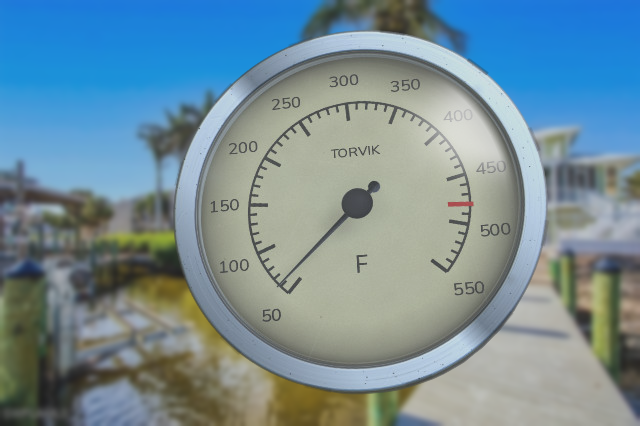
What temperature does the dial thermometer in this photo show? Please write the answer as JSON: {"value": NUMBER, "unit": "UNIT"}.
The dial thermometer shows {"value": 60, "unit": "°F"}
